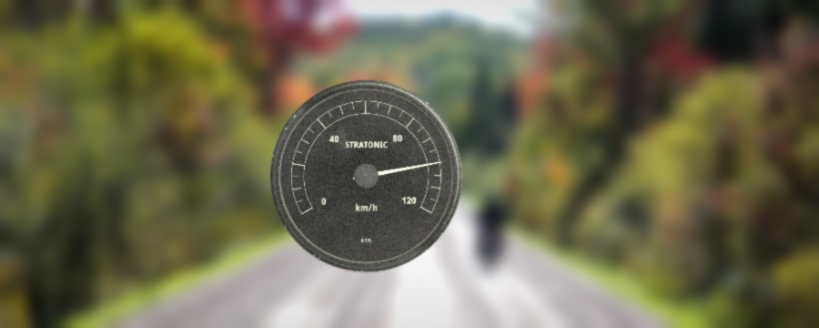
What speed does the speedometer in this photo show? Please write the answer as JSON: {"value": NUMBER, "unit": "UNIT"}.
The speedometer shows {"value": 100, "unit": "km/h"}
